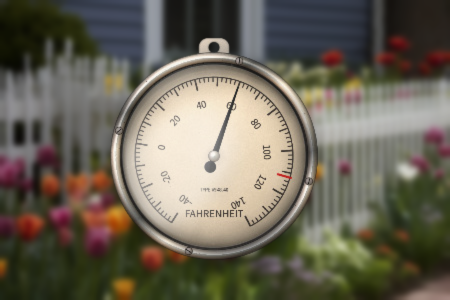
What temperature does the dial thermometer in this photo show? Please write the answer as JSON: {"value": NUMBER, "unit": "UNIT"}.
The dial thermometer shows {"value": 60, "unit": "°F"}
